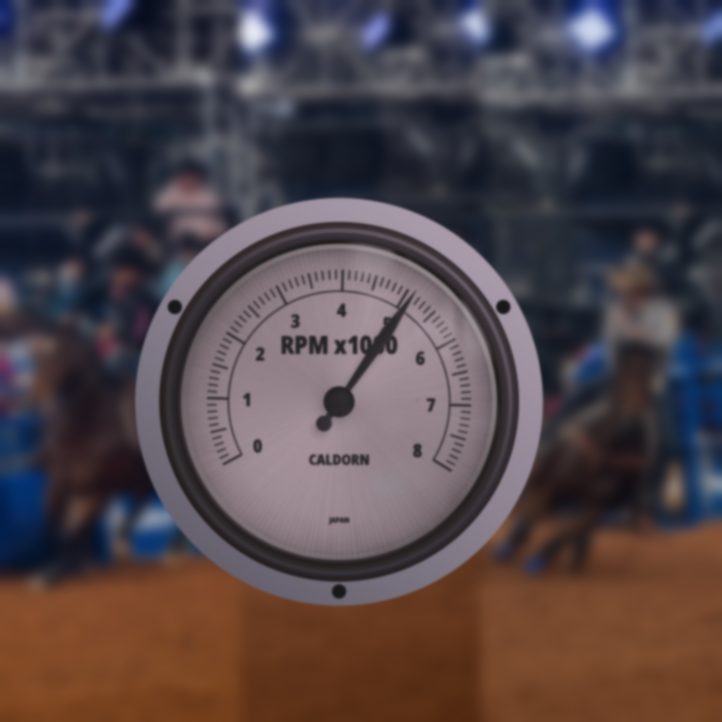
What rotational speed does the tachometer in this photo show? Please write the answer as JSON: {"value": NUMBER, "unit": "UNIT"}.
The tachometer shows {"value": 5100, "unit": "rpm"}
